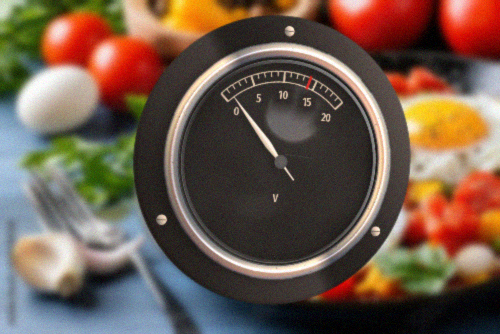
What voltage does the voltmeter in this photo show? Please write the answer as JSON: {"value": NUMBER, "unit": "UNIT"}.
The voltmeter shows {"value": 1, "unit": "V"}
